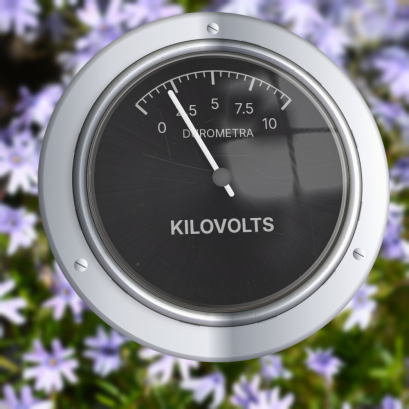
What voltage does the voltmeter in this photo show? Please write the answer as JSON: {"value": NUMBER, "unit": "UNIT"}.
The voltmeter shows {"value": 2, "unit": "kV"}
